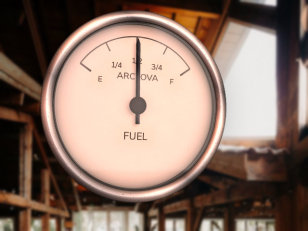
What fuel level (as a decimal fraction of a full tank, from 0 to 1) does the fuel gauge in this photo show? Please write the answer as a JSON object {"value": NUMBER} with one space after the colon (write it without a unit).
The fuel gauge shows {"value": 0.5}
